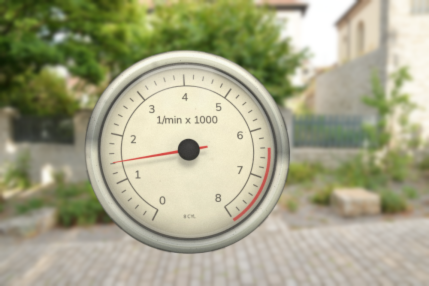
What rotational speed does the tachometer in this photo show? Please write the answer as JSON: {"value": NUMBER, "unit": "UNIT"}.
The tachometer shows {"value": 1400, "unit": "rpm"}
